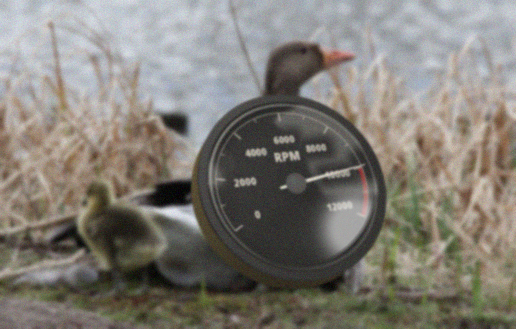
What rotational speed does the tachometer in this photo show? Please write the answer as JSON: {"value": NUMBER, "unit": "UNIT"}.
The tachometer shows {"value": 10000, "unit": "rpm"}
